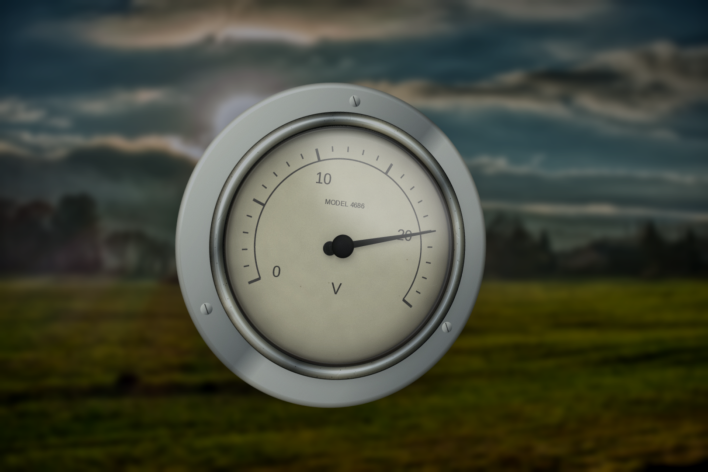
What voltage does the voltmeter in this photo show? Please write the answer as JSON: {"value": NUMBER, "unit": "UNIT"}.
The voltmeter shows {"value": 20, "unit": "V"}
